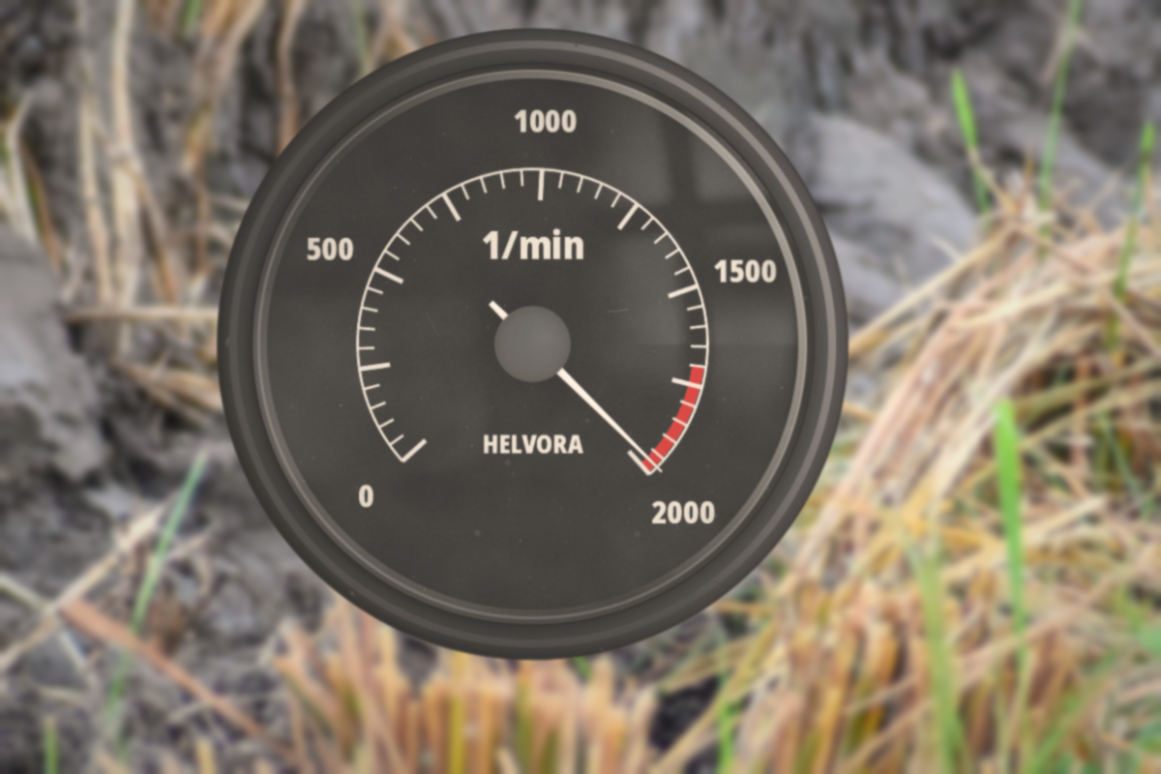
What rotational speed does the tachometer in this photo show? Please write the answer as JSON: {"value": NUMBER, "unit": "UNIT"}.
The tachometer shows {"value": 1975, "unit": "rpm"}
